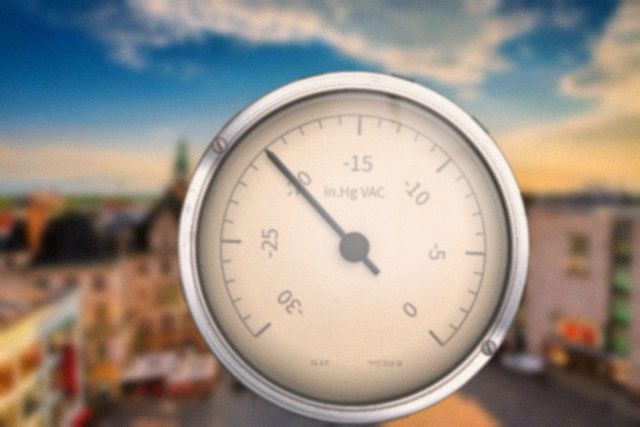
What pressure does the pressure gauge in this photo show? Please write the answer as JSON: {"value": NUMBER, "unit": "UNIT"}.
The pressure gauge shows {"value": -20, "unit": "inHg"}
